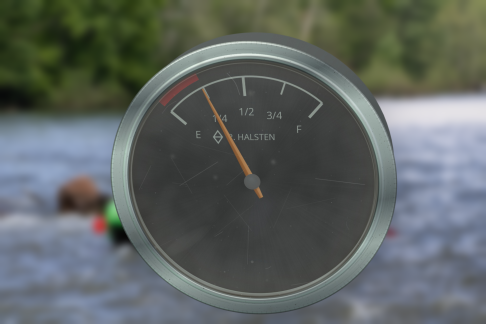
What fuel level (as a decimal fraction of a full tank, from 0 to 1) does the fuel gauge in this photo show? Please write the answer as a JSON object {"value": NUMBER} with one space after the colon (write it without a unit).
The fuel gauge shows {"value": 0.25}
